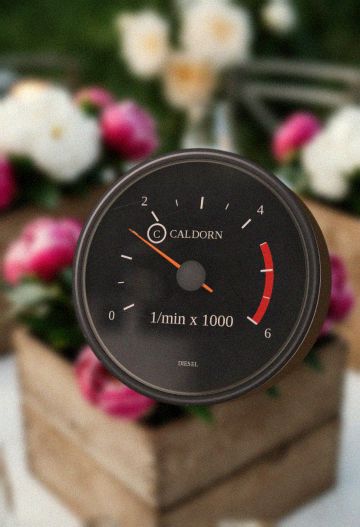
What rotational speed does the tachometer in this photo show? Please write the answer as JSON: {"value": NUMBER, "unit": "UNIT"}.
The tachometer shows {"value": 1500, "unit": "rpm"}
